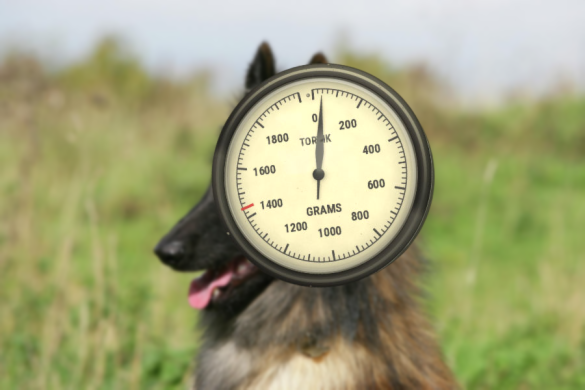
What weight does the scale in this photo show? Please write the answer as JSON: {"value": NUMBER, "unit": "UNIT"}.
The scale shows {"value": 40, "unit": "g"}
